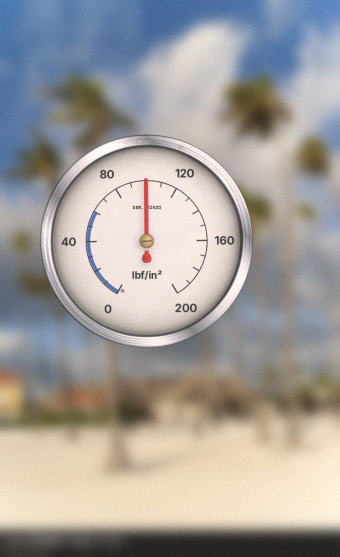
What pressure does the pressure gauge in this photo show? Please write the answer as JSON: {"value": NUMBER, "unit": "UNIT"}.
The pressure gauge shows {"value": 100, "unit": "psi"}
